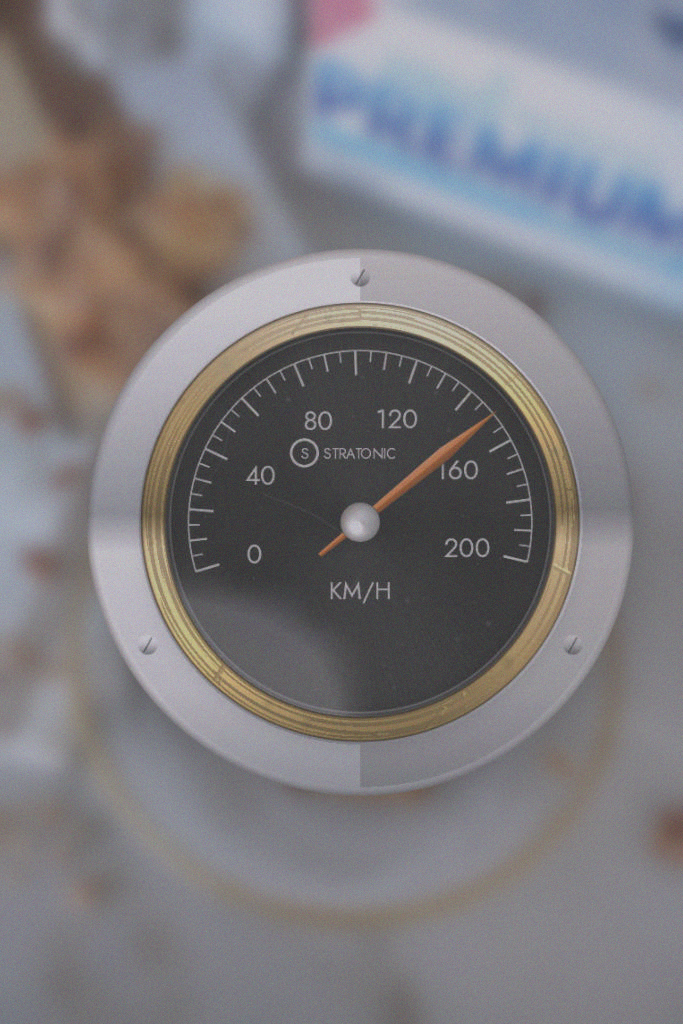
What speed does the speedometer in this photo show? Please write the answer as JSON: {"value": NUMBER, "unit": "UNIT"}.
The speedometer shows {"value": 150, "unit": "km/h"}
